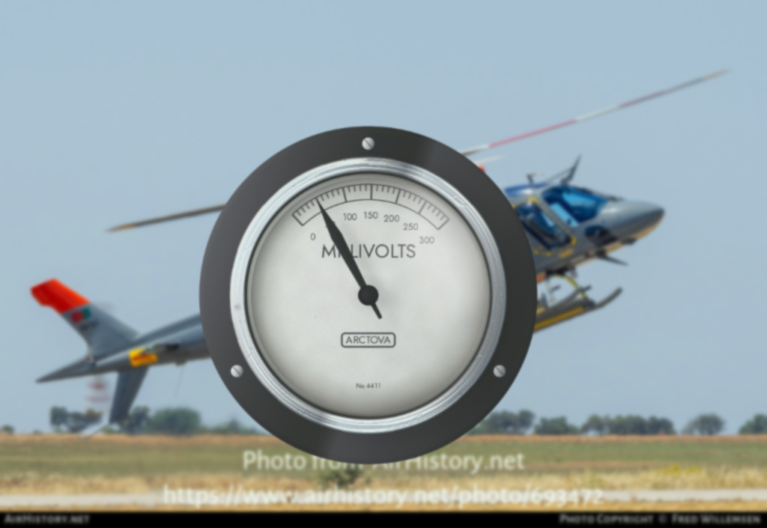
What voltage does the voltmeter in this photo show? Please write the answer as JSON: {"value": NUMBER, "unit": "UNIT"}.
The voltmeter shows {"value": 50, "unit": "mV"}
